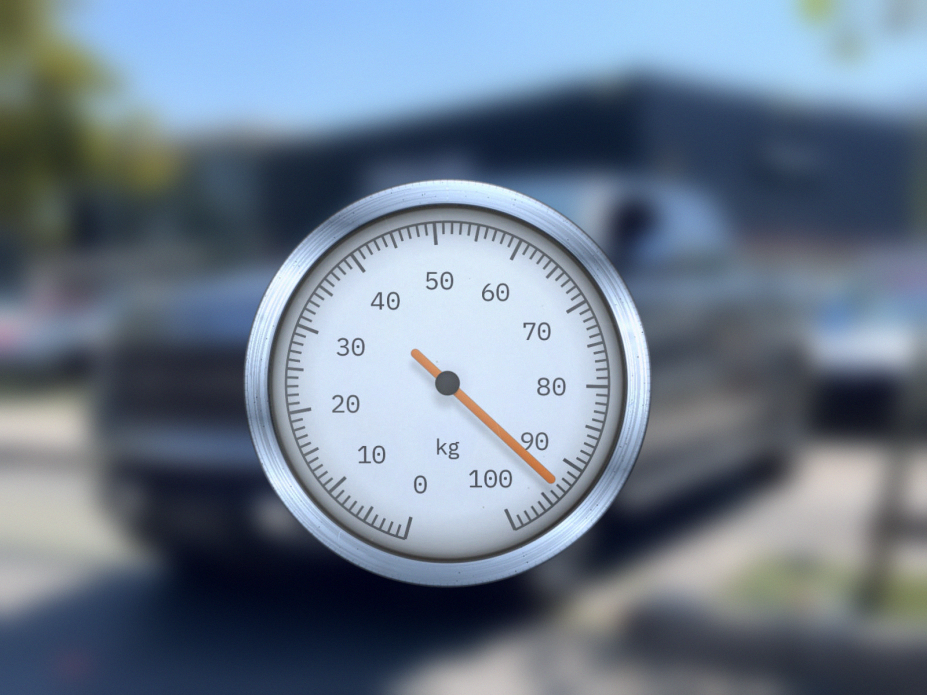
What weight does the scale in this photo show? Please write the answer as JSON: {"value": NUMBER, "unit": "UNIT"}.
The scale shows {"value": 93, "unit": "kg"}
